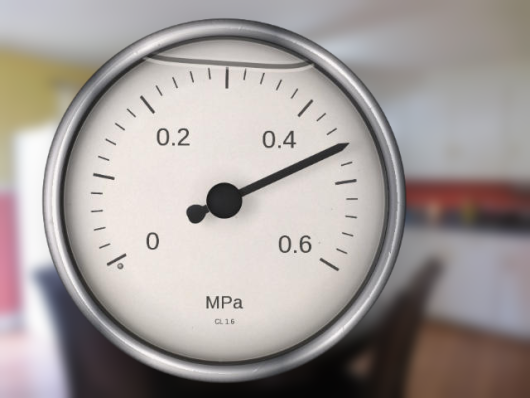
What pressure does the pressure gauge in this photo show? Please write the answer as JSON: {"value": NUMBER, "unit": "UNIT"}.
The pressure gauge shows {"value": 0.46, "unit": "MPa"}
